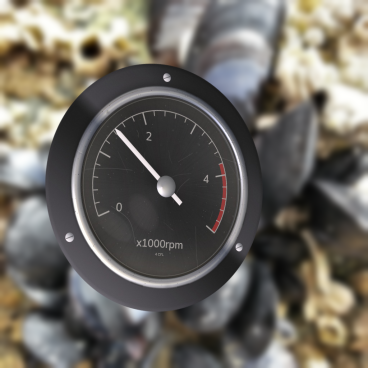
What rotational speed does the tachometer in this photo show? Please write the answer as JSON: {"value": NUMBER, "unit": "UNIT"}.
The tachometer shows {"value": 1400, "unit": "rpm"}
